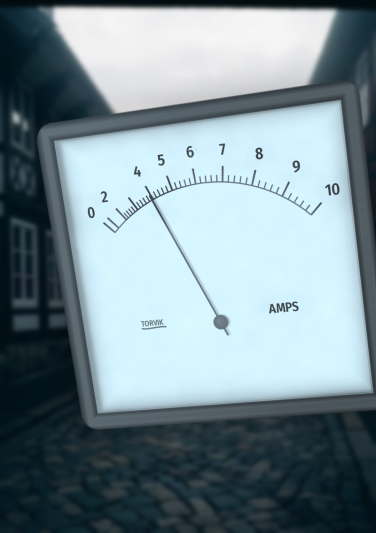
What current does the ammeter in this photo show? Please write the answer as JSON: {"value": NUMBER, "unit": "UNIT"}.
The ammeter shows {"value": 4, "unit": "A"}
